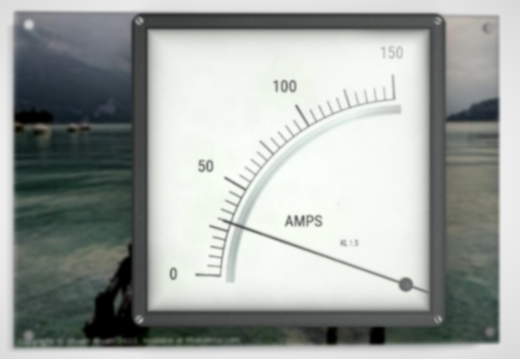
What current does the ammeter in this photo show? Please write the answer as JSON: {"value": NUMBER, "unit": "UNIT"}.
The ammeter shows {"value": 30, "unit": "A"}
